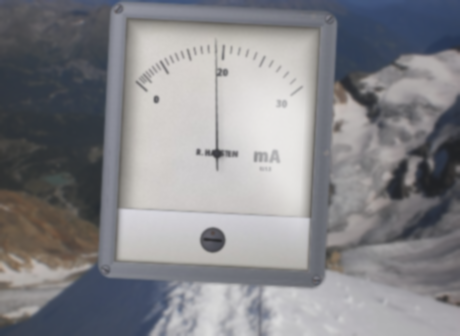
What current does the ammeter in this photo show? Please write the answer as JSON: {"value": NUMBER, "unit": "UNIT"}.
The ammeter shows {"value": 19, "unit": "mA"}
